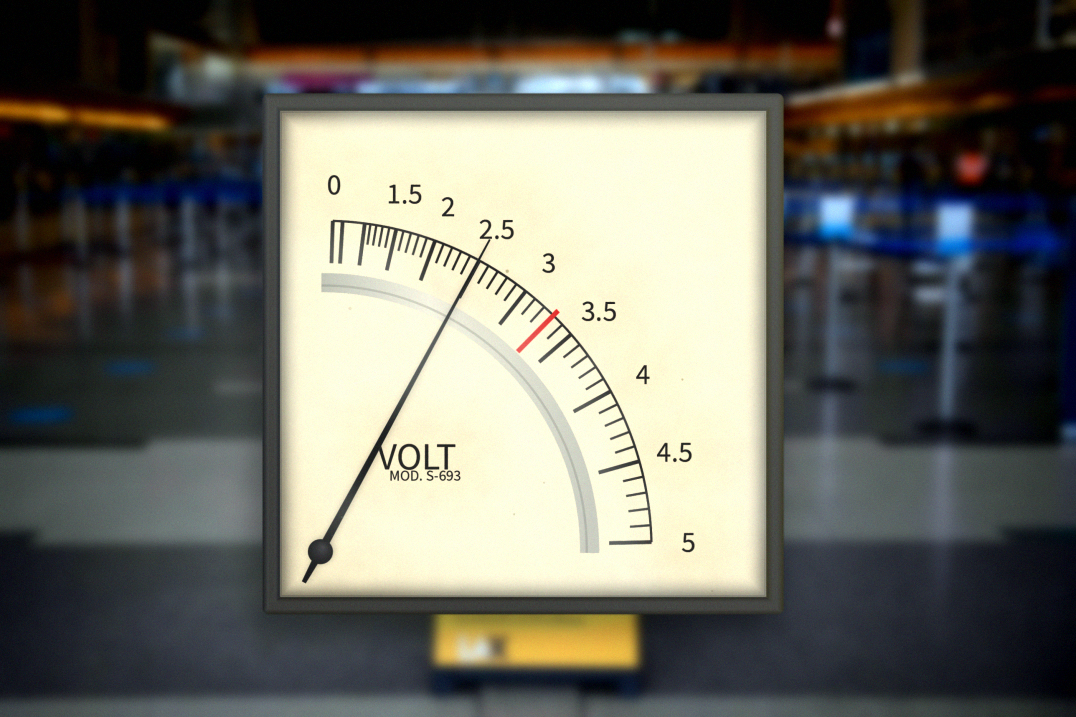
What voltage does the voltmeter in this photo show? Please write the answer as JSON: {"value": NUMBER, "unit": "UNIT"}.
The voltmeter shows {"value": 2.5, "unit": "V"}
